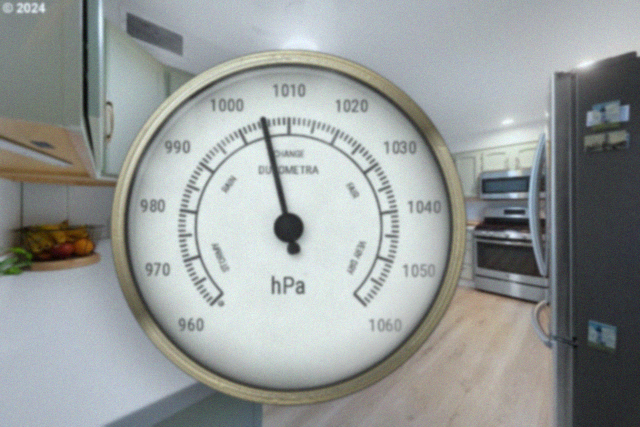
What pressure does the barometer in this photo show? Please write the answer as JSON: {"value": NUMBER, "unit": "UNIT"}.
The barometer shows {"value": 1005, "unit": "hPa"}
